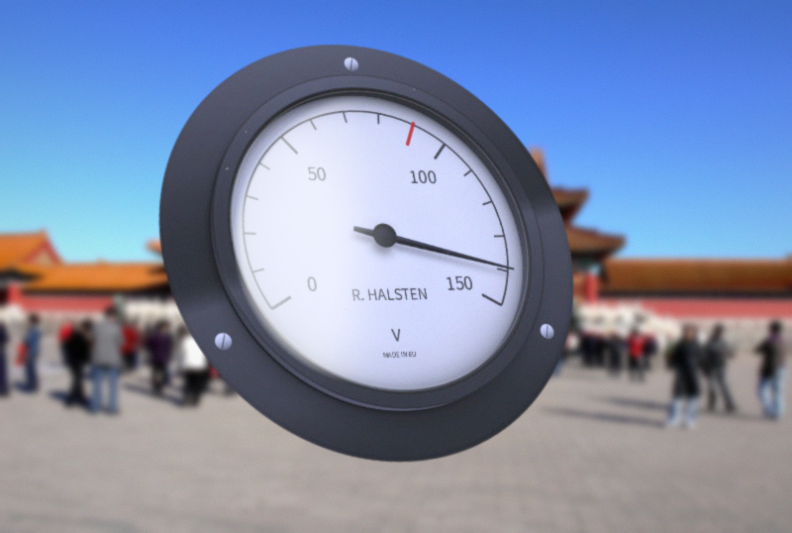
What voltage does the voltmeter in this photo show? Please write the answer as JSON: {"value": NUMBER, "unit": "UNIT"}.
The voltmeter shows {"value": 140, "unit": "V"}
